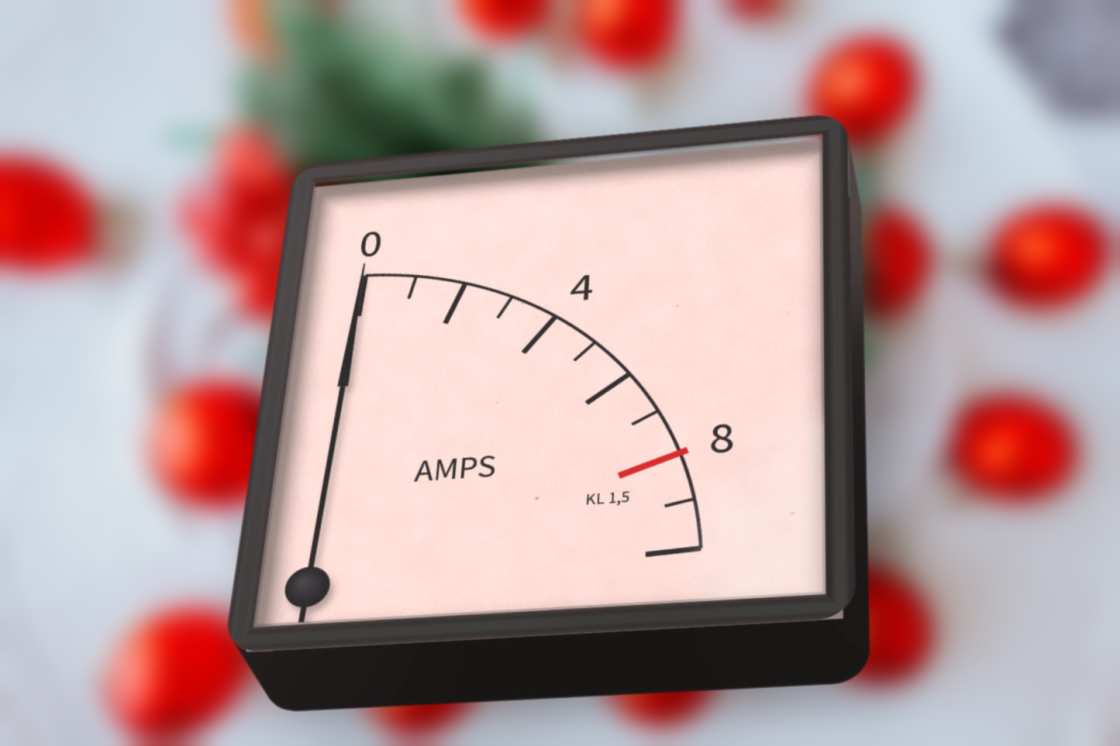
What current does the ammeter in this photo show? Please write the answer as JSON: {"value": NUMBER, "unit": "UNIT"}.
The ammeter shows {"value": 0, "unit": "A"}
